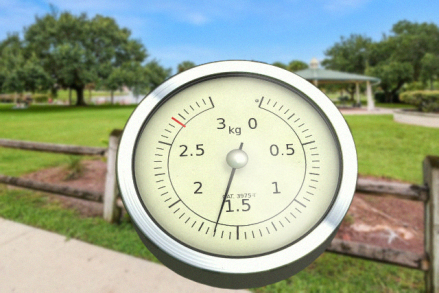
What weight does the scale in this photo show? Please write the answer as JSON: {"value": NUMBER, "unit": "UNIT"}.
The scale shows {"value": 1.65, "unit": "kg"}
